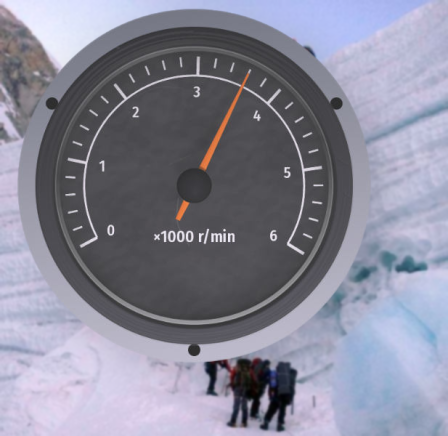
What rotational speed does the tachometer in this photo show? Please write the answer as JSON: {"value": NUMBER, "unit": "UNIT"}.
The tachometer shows {"value": 3600, "unit": "rpm"}
